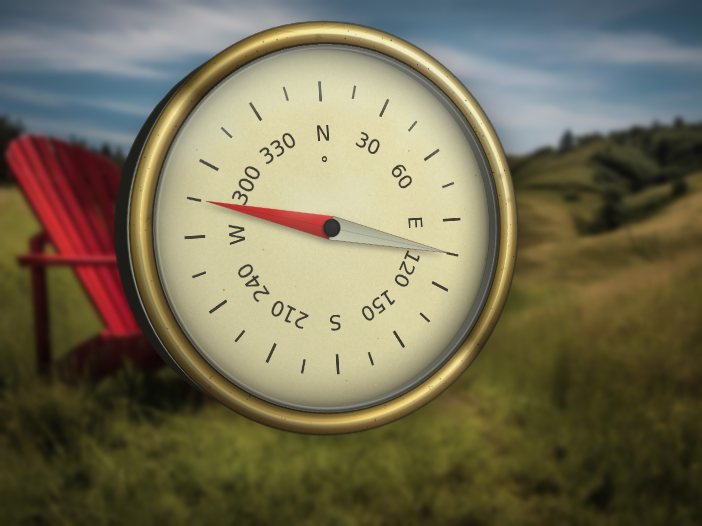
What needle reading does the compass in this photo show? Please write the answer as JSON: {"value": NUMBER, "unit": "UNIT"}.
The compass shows {"value": 285, "unit": "°"}
